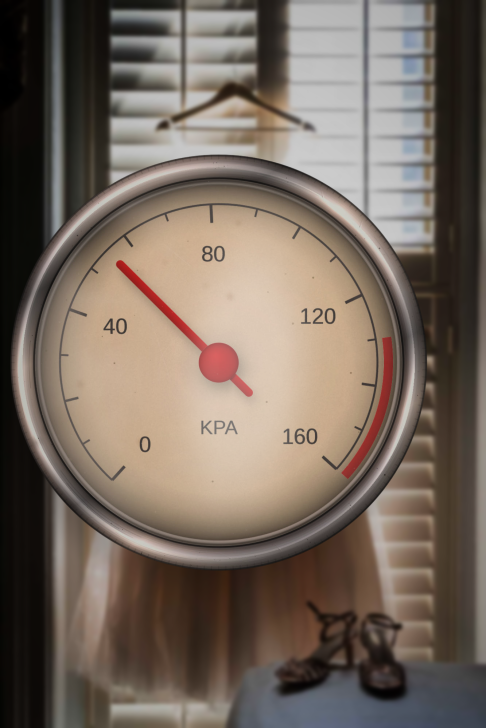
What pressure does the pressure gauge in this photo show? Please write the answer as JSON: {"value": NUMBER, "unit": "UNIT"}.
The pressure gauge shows {"value": 55, "unit": "kPa"}
